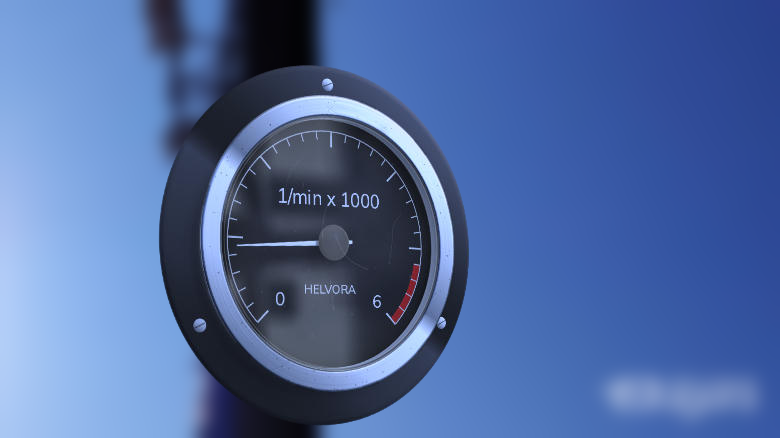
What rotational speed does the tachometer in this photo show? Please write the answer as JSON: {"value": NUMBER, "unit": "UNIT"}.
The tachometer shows {"value": 900, "unit": "rpm"}
